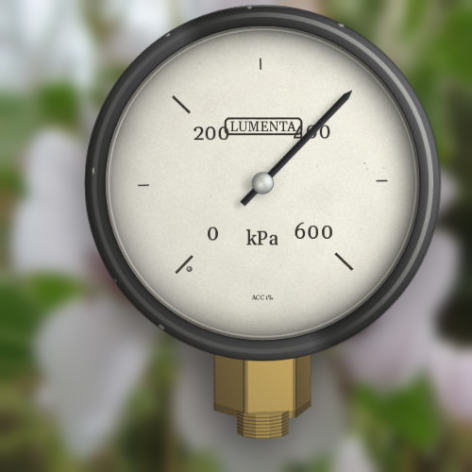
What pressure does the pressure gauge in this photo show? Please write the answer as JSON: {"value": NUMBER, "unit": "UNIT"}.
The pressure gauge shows {"value": 400, "unit": "kPa"}
